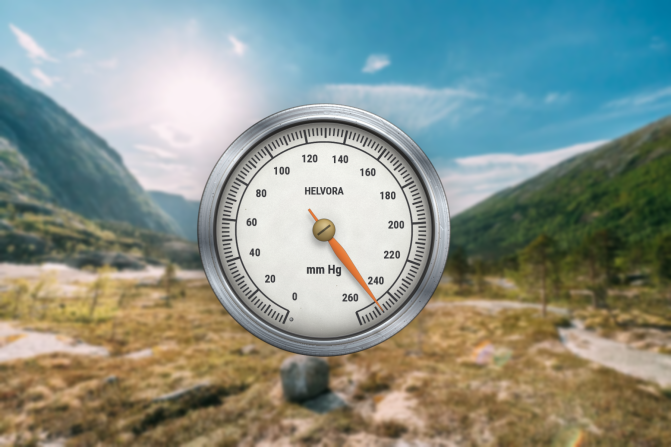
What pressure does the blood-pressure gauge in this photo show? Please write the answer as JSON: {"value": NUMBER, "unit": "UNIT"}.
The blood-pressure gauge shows {"value": 248, "unit": "mmHg"}
